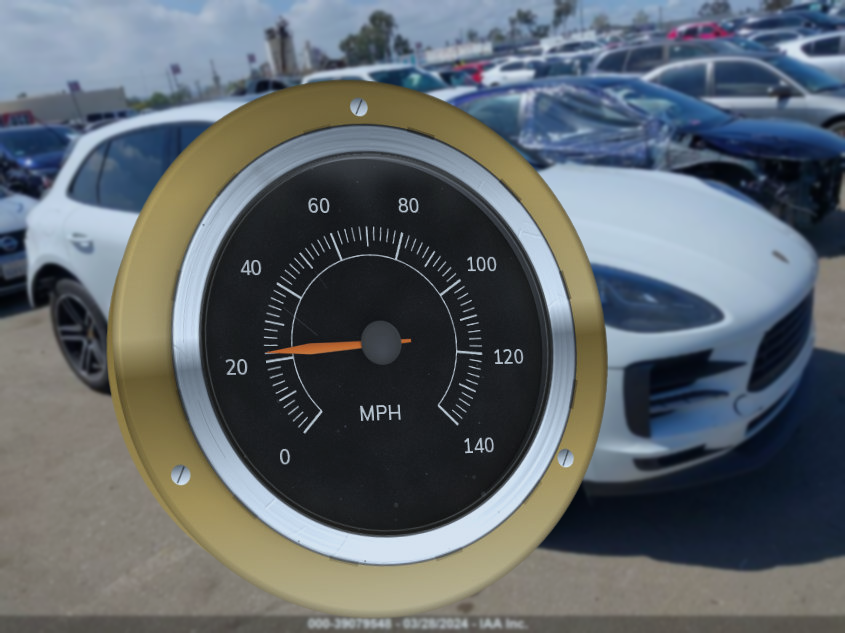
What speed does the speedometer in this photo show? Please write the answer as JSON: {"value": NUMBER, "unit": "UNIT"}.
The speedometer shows {"value": 22, "unit": "mph"}
